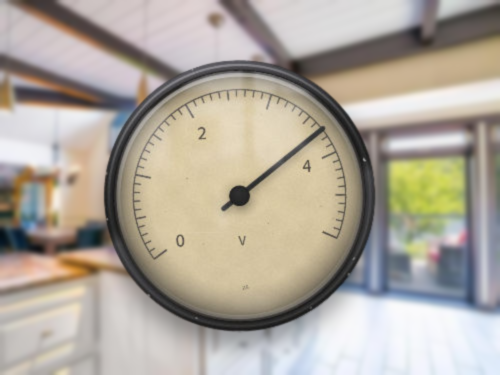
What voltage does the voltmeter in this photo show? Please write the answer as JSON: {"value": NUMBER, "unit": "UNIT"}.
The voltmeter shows {"value": 3.7, "unit": "V"}
